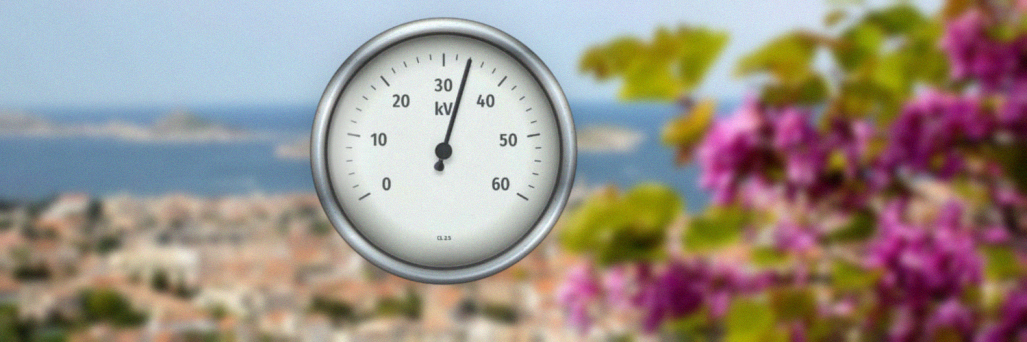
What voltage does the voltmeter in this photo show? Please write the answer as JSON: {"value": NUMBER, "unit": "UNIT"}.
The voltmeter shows {"value": 34, "unit": "kV"}
